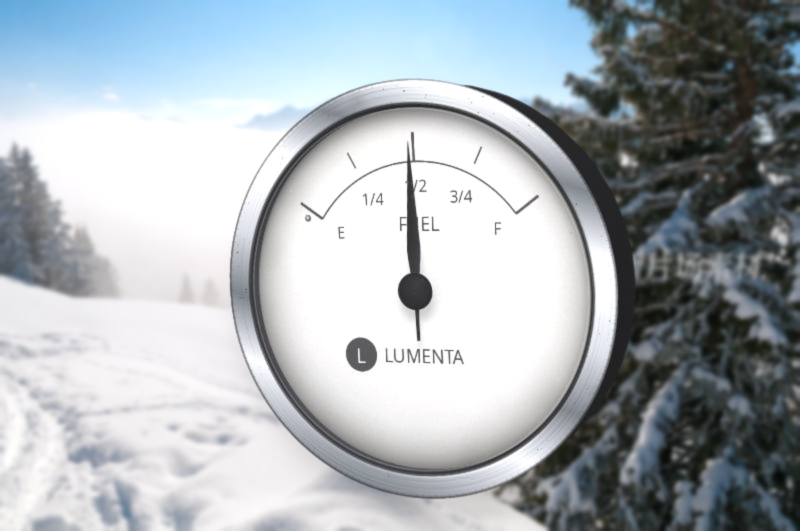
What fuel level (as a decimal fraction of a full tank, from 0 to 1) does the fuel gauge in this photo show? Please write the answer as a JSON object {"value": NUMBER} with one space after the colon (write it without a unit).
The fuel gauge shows {"value": 0.5}
